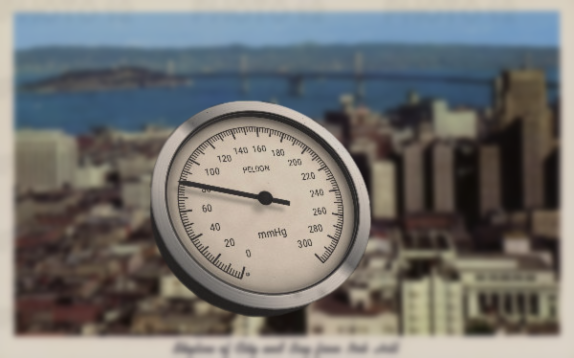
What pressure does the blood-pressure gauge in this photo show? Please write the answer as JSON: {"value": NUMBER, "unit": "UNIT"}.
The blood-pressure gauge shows {"value": 80, "unit": "mmHg"}
